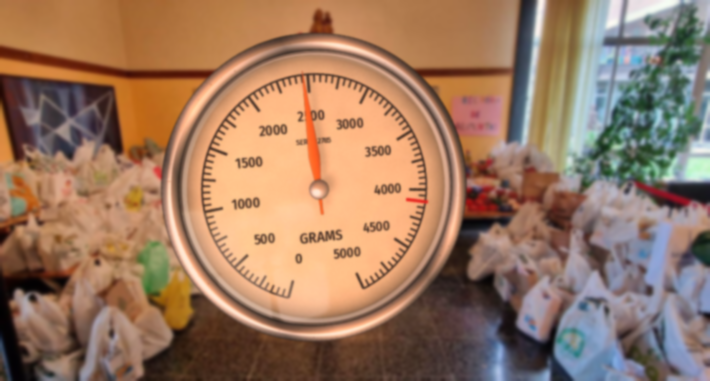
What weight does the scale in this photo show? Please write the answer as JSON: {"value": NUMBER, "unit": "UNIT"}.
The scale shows {"value": 2450, "unit": "g"}
